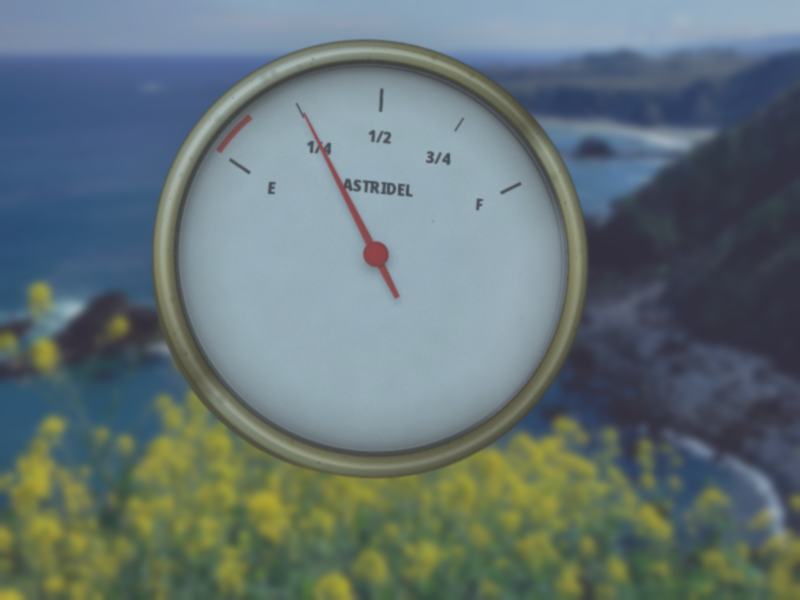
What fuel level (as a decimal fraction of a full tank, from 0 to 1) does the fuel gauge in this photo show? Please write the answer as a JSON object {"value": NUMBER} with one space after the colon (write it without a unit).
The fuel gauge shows {"value": 0.25}
